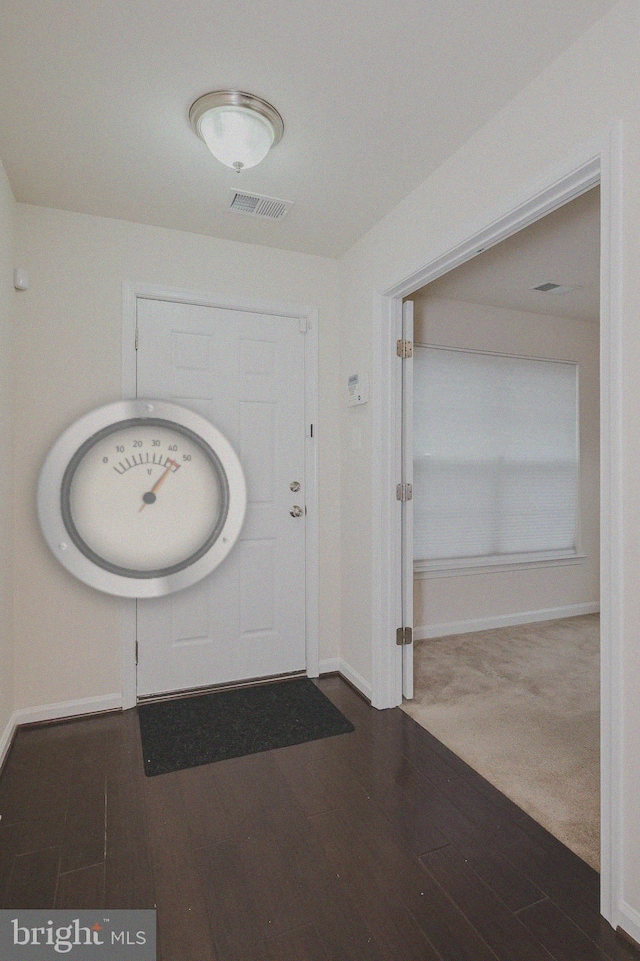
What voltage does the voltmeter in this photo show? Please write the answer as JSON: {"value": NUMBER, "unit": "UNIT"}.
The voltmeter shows {"value": 45, "unit": "V"}
